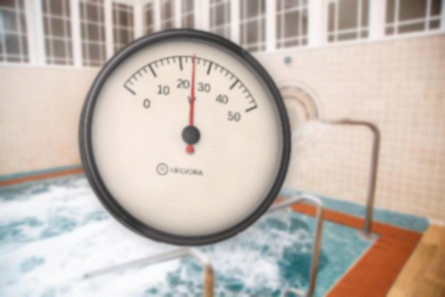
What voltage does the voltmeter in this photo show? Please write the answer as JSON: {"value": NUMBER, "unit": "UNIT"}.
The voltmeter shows {"value": 24, "unit": "V"}
